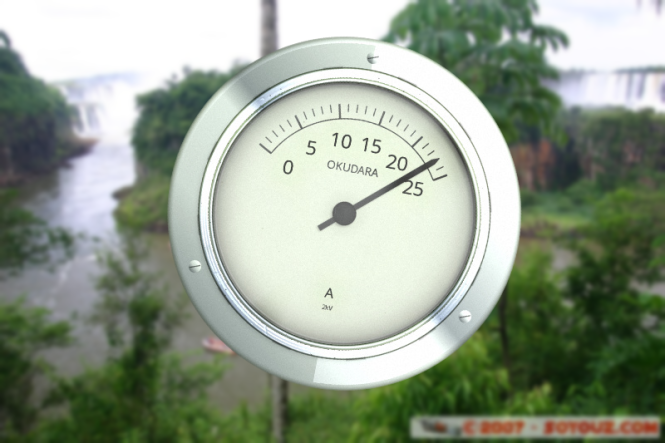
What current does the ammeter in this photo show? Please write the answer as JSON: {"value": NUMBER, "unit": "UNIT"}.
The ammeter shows {"value": 23, "unit": "A"}
